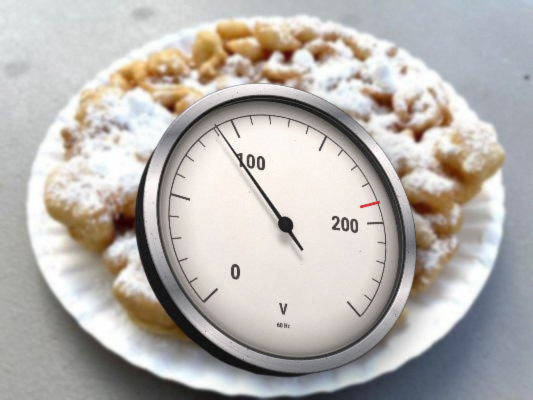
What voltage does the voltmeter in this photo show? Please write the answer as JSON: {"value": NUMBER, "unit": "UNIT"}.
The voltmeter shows {"value": 90, "unit": "V"}
